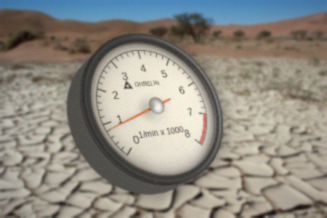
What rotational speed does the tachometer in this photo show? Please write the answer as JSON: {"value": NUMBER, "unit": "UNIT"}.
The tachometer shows {"value": 800, "unit": "rpm"}
